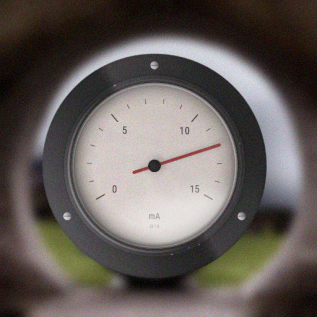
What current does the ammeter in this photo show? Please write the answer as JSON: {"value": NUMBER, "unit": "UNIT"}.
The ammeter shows {"value": 12, "unit": "mA"}
